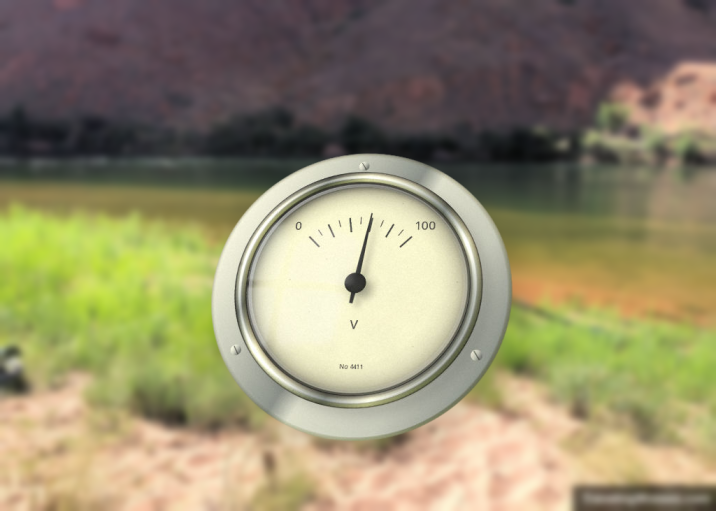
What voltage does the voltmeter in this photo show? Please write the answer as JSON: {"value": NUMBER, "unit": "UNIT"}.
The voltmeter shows {"value": 60, "unit": "V"}
